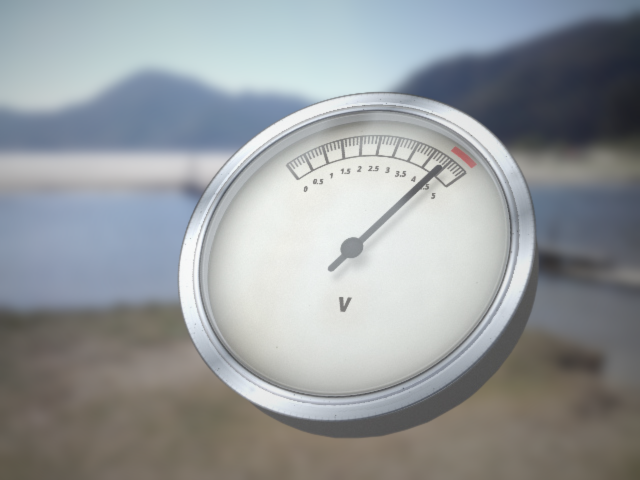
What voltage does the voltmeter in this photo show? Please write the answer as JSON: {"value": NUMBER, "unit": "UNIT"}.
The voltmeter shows {"value": 4.5, "unit": "V"}
